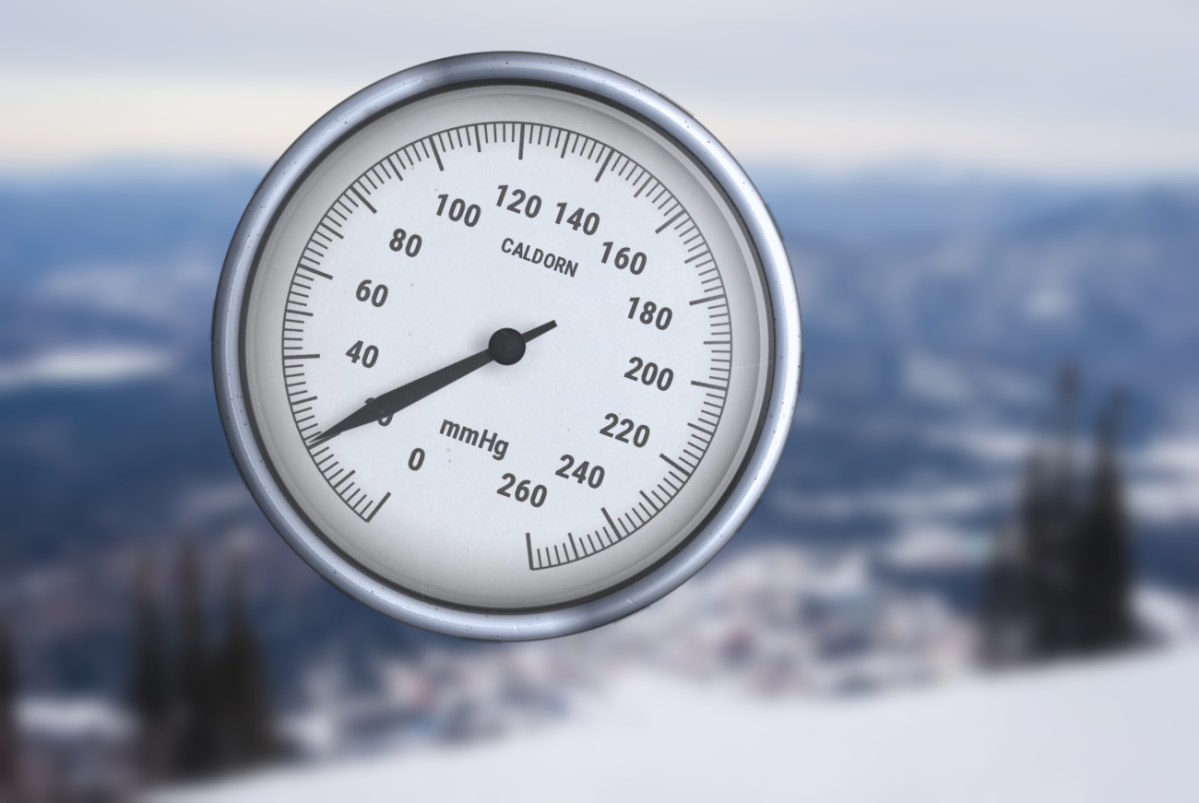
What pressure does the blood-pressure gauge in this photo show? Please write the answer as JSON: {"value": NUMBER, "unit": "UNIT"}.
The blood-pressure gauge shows {"value": 21, "unit": "mmHg"}
